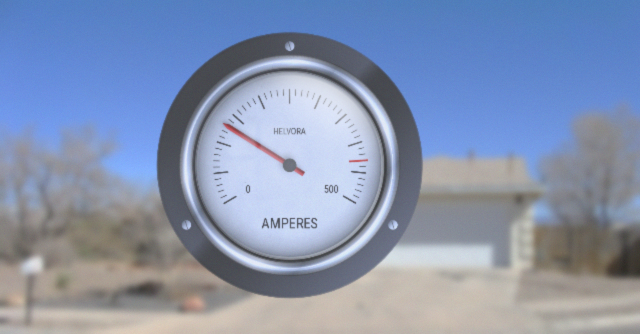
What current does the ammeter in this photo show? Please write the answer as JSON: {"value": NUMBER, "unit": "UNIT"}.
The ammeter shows {"value": 130, "unit": "A"}
